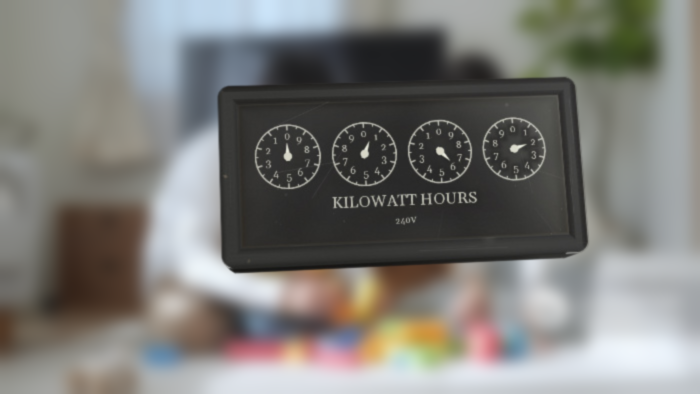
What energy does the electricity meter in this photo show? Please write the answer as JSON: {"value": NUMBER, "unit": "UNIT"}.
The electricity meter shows {"value": 62, "unit": "kWh"}
